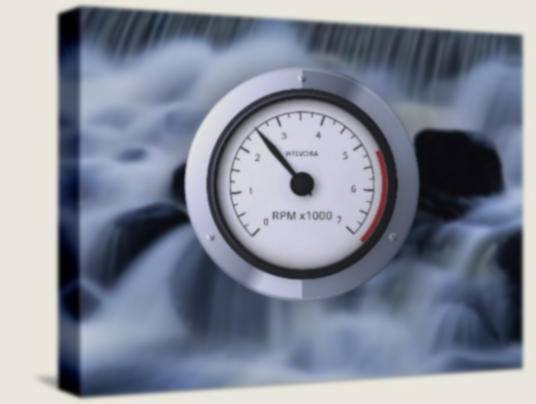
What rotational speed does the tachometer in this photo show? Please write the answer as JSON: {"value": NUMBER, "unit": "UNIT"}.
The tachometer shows {"value": 2500, "unit": "rpm"}
